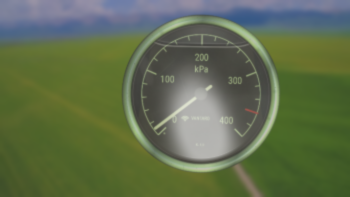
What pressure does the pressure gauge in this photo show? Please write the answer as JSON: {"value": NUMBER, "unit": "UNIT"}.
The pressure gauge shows {"value": 10, "unit": "kPa"}
